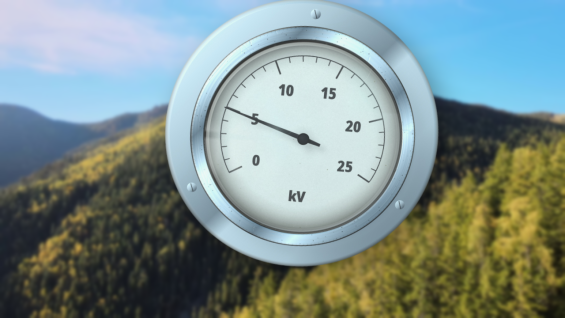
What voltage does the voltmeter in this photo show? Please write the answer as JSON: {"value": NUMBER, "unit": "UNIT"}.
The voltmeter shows {"value": 5, "unit": "kV"}
